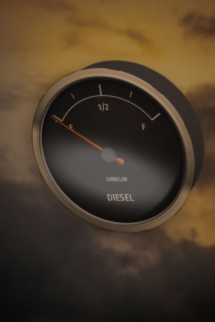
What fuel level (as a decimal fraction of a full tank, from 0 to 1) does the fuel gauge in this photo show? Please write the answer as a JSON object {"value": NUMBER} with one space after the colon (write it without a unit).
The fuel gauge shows {"value": 0}
